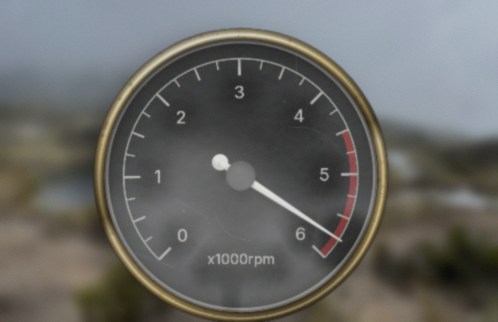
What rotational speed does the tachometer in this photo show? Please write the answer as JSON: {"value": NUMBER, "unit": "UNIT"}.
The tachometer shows {"value": 5750, "unit": "rpm"}
